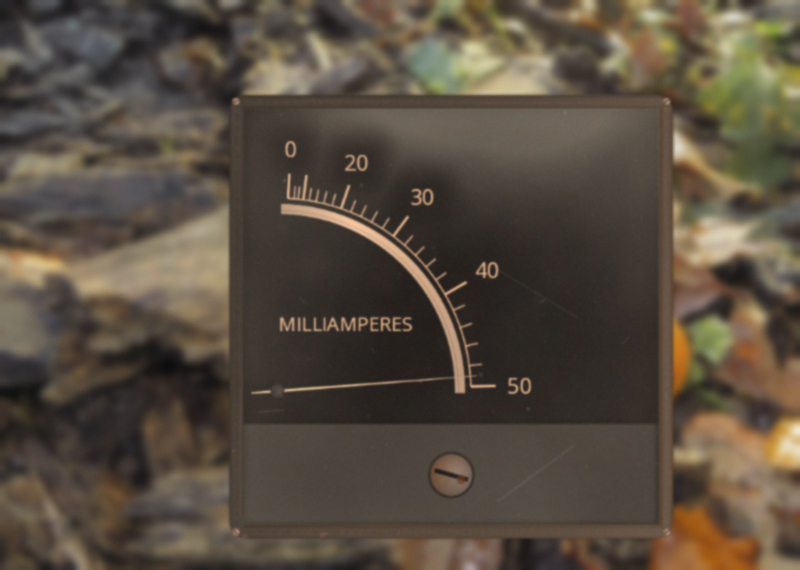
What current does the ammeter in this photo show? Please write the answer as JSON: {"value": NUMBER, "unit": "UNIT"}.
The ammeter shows {"value": 49, "unit": "mA"}
